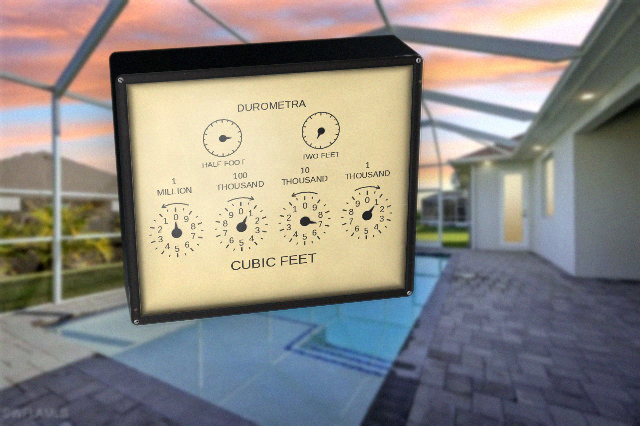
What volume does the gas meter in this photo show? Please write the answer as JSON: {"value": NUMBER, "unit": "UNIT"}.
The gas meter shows {"value": 7100, "unit": "ft³"}
